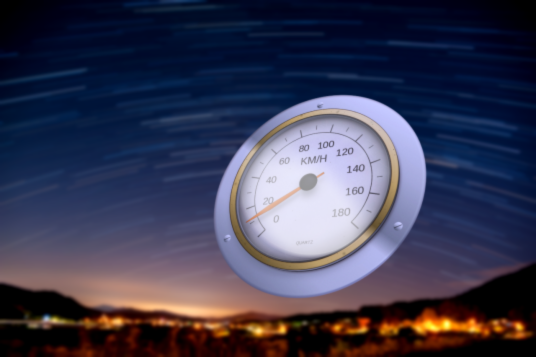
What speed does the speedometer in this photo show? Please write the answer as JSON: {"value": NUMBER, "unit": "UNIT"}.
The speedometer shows {"value": 10, "unit": "km/h"}
